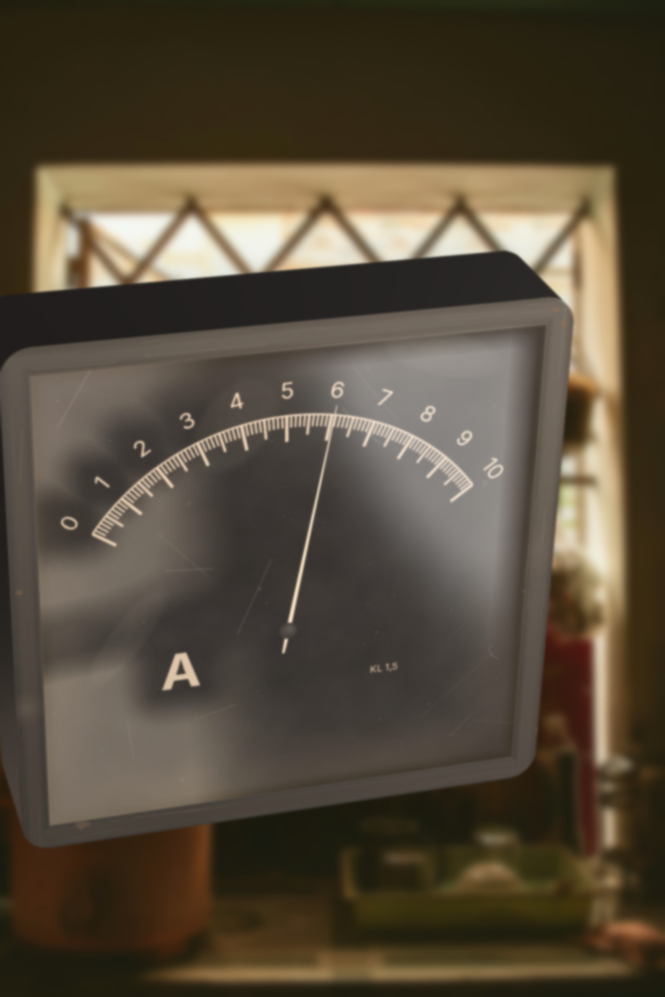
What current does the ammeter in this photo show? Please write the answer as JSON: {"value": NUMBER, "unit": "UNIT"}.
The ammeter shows {"value": 6, "unit": "A"}
